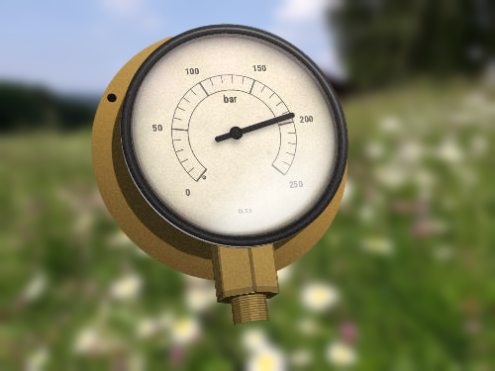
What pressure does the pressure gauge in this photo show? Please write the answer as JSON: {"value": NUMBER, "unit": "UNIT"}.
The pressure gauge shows {"value": 195, "unit": "bar"}
